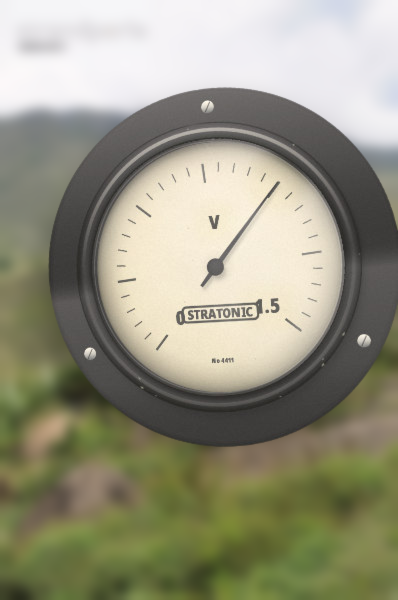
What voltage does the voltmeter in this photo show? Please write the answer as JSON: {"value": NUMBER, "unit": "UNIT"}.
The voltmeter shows {"value": 1, "unit": "V"}
